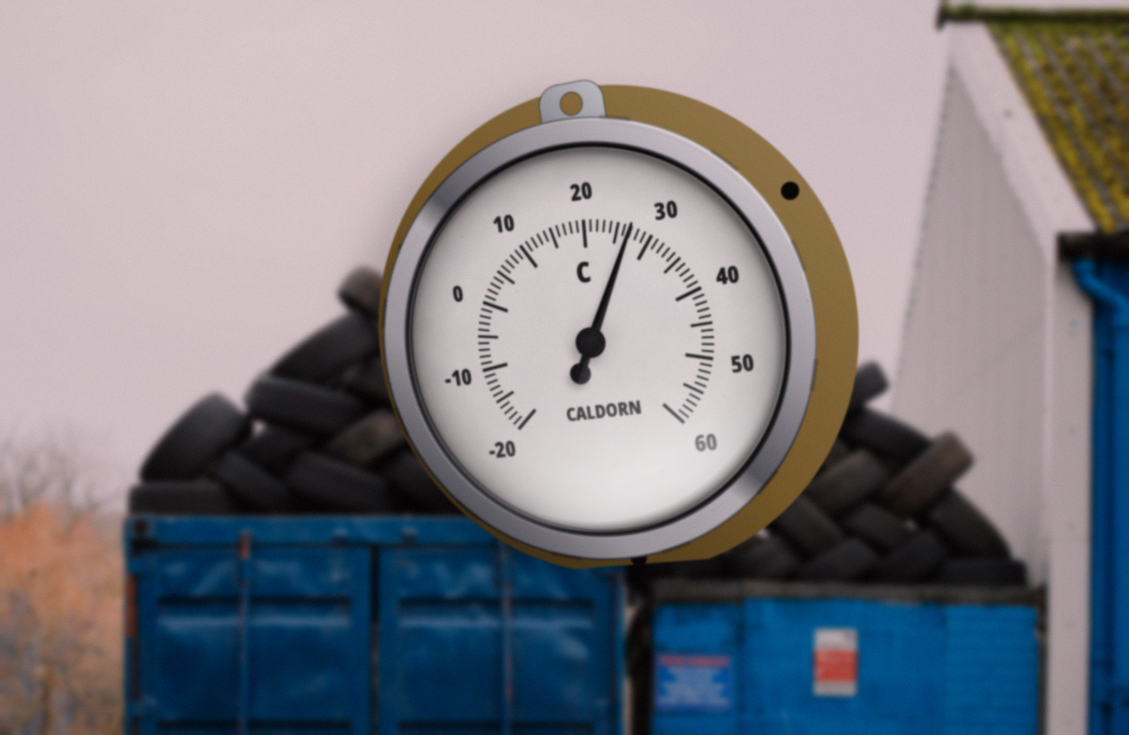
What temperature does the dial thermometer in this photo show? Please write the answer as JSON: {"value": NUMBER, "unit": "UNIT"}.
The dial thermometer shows {"value": 27, "unit": "°C"}
